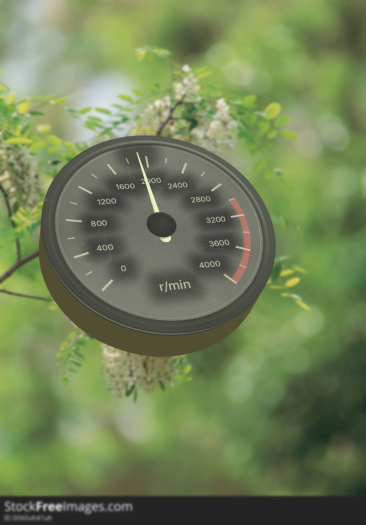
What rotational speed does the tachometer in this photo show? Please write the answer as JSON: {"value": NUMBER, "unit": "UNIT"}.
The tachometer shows {"value": 1900, "unit": "rpm"}
